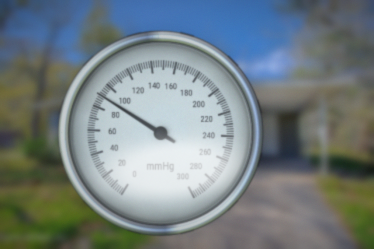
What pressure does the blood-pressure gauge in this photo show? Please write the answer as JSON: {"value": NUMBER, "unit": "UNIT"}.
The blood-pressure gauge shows {"value": 90, "unit": "mmHg"}
